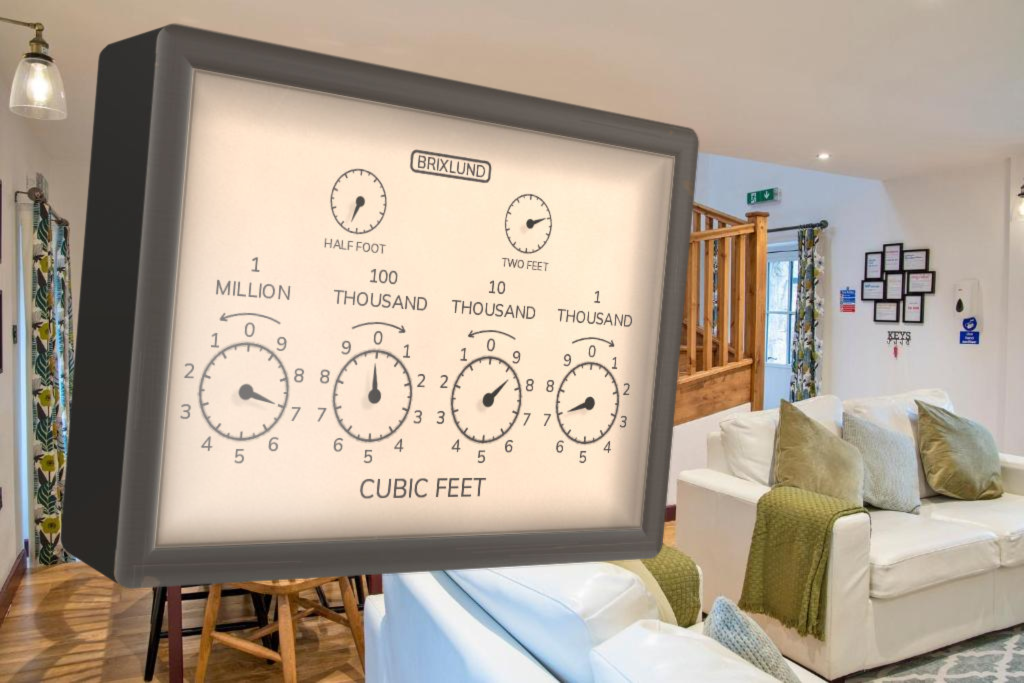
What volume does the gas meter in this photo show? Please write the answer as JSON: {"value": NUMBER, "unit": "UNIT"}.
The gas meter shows {"value": 698700, "unit": "ft³"}
